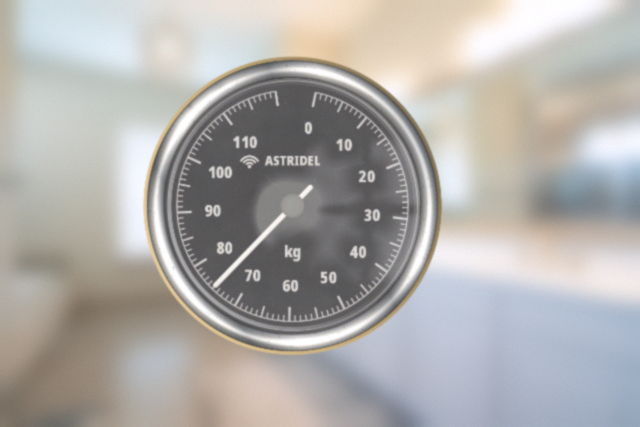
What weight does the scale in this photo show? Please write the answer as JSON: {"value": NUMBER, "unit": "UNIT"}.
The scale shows {"value": 75, "unit": "kg"}
